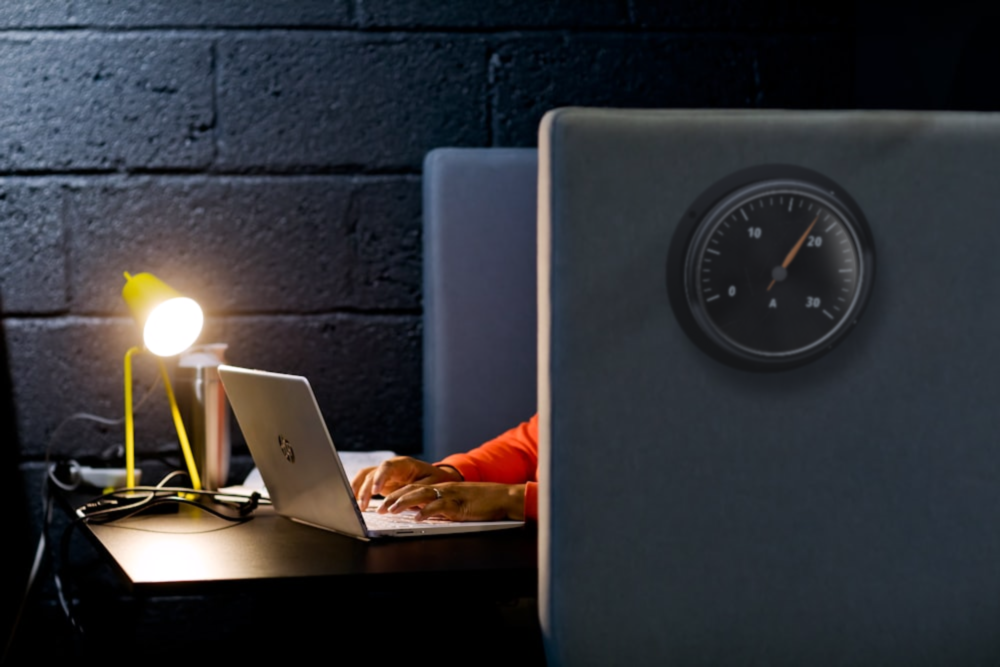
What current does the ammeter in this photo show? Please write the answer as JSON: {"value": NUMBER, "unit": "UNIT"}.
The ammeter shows {"value": 18, "unit": "A"}
